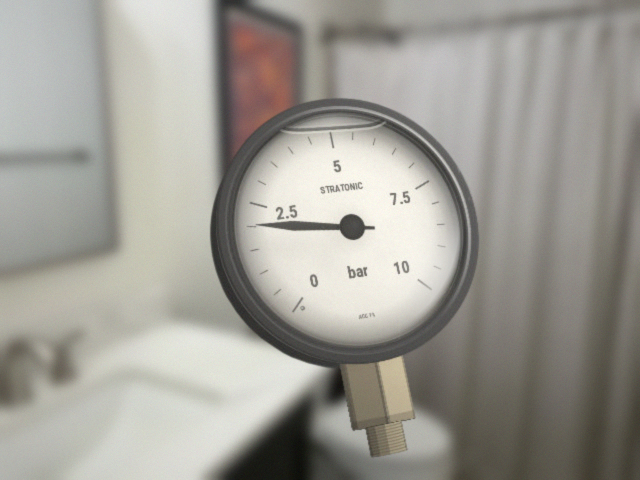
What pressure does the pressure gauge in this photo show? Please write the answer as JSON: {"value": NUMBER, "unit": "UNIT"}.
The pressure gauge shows {"value": 2, "unit": "bar"}
